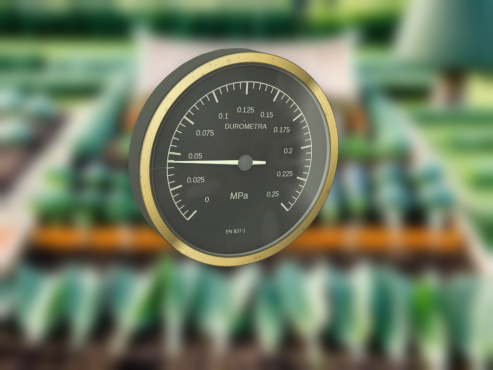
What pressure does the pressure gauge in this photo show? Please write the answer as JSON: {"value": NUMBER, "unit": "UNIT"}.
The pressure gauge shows {"value": 0.045, "unit": "MPa"}
